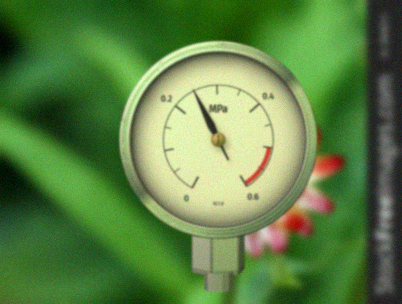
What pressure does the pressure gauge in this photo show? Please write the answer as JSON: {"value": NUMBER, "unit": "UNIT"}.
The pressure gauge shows {"value": 0.25, "unit": "MPa"}
